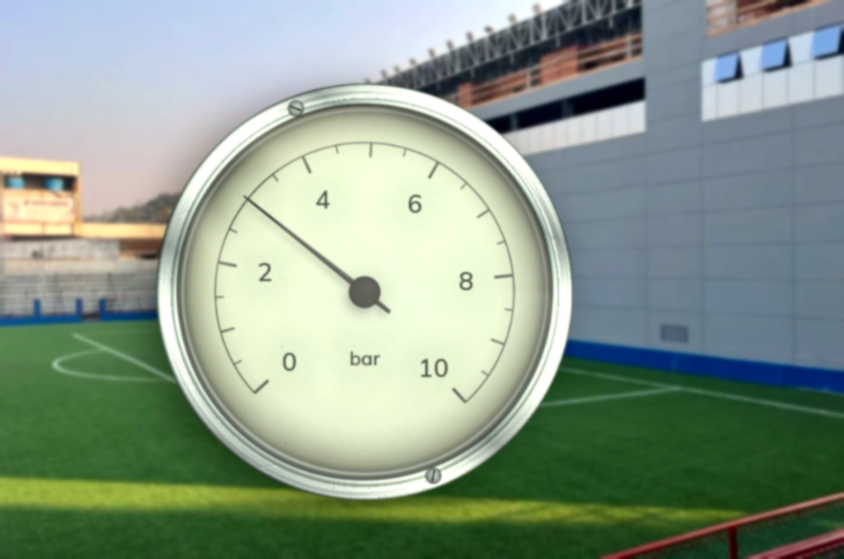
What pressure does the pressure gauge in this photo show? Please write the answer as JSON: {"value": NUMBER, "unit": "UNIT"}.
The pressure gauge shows {"value": 3, "unit": "bar"}
